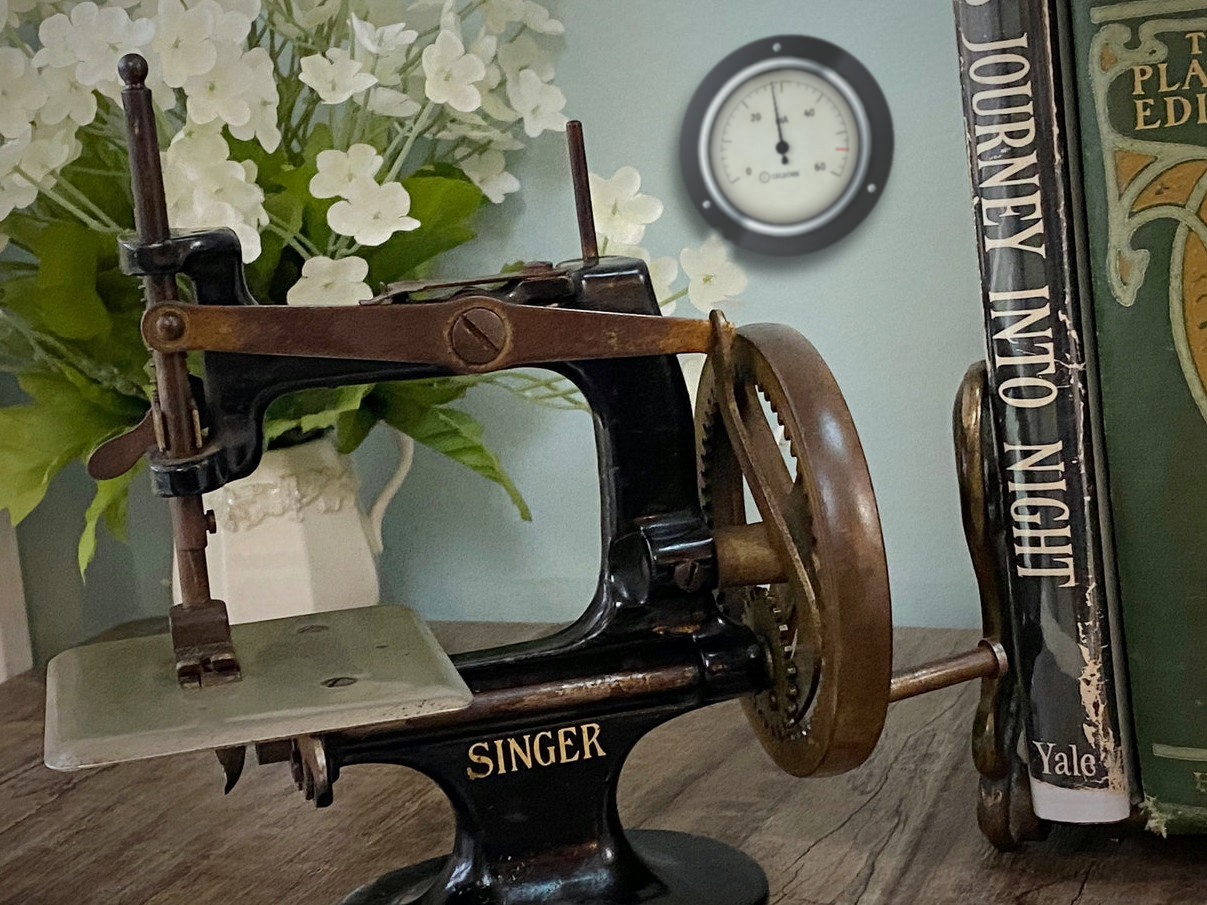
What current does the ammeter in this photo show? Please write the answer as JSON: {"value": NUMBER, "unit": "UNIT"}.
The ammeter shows {"value": 28, "unit": "mA"}
